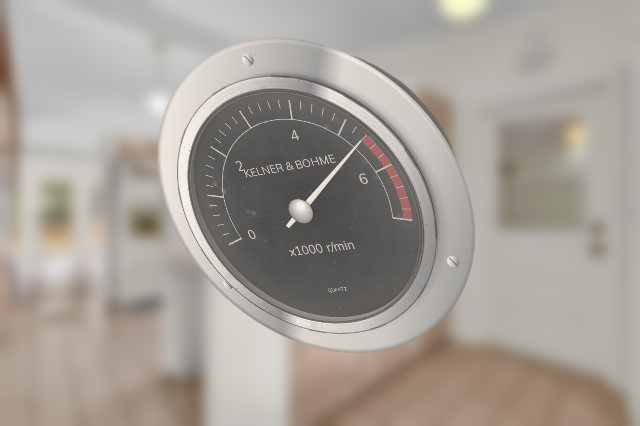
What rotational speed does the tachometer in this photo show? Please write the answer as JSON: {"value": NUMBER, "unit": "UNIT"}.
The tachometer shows {"value": 5400, "unit": "rpm"}
